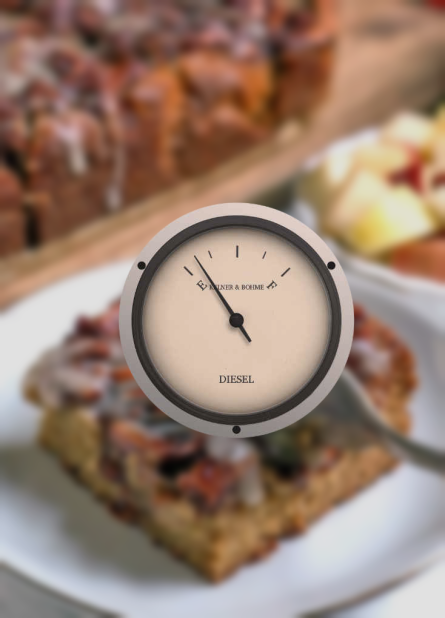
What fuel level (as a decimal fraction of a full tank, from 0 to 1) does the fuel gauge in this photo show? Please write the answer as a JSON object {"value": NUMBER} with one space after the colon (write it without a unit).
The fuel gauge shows {"value": 0.125}
